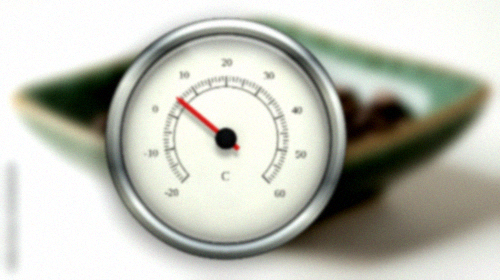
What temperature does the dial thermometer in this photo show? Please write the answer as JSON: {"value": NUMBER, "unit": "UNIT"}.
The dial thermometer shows {"value": 5, "unit": "°C"}
